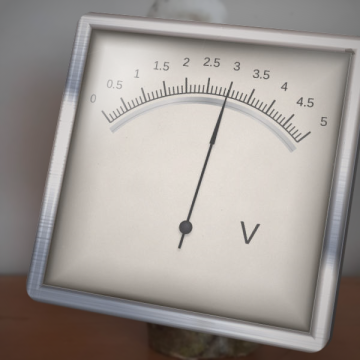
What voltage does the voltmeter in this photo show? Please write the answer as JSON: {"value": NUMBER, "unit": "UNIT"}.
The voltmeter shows {"value": 3, "unit": "V"}
